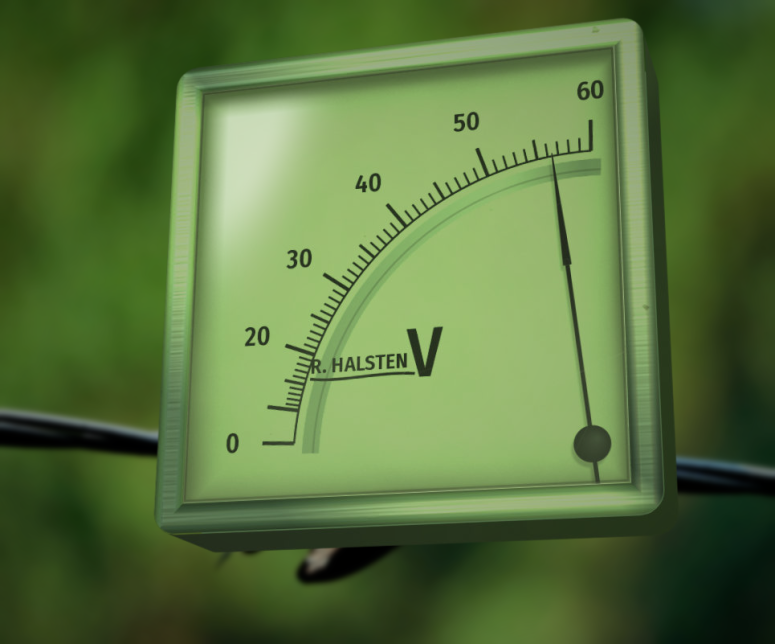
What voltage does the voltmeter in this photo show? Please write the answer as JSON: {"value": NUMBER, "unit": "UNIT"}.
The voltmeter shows {"value": 56.5, "unit": "V"}
